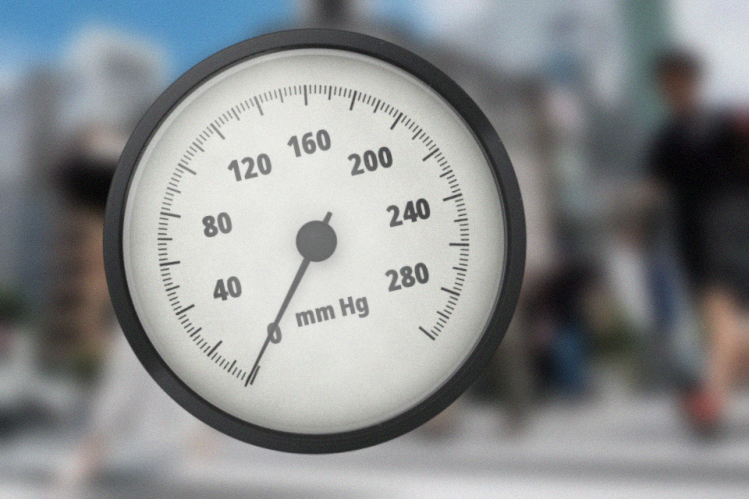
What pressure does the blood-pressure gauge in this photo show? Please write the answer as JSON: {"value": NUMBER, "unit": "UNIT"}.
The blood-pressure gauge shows {"value": 2, "unit": "mmHg"}
